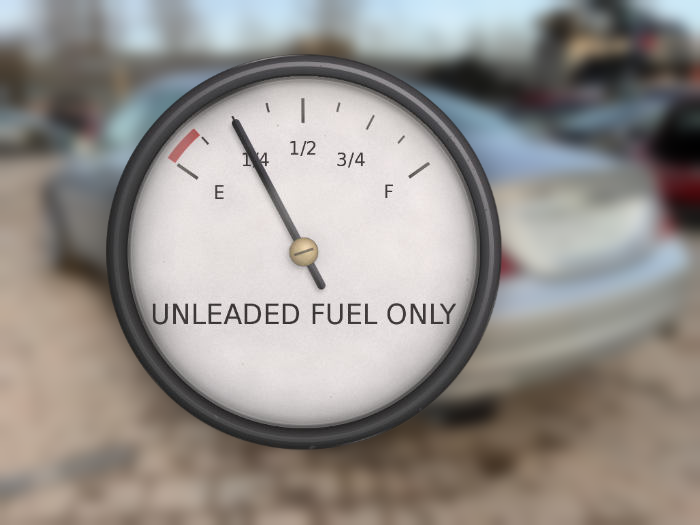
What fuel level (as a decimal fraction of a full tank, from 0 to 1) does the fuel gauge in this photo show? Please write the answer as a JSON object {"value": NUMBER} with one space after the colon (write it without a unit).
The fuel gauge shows {"value": 0.25}
